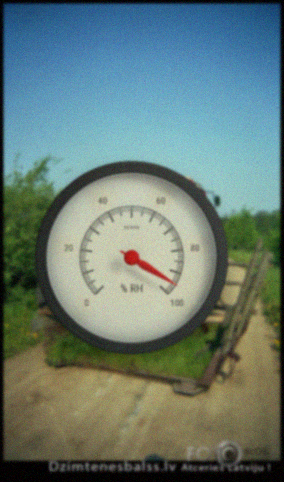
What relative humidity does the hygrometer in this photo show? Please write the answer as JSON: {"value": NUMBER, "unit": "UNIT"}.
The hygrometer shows {"value": 95, "unit": "%"}
